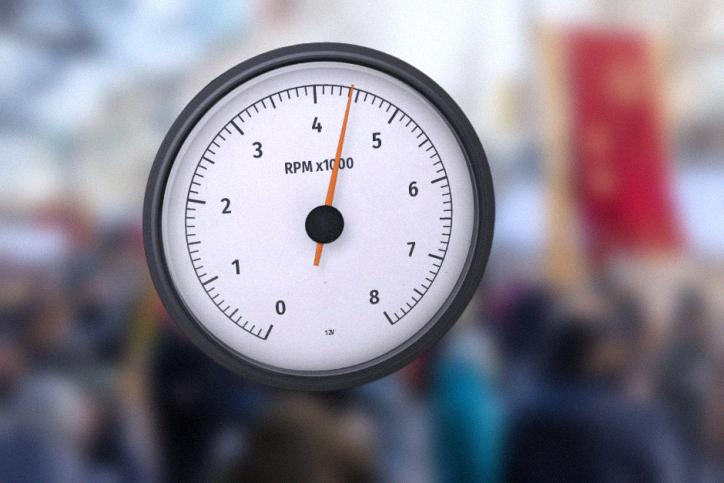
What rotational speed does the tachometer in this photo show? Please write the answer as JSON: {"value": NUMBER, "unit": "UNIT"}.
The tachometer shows {"value": 4400, "unit": "rpm"}
